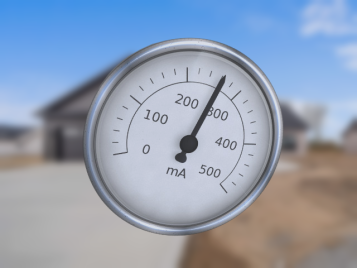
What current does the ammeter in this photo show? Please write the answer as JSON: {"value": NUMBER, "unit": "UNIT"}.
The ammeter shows {"value": 260, "unit": "mA"}
